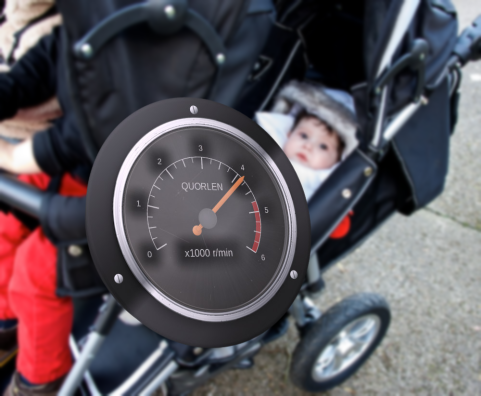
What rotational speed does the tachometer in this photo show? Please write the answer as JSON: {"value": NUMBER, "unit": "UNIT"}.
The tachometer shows {"value": 4125, "unit": "rpm"}
